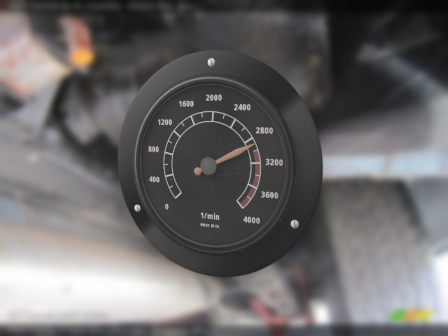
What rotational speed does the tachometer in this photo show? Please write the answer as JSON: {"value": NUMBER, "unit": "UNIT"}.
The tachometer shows {"value": 2900, "unit": "rpm"}
